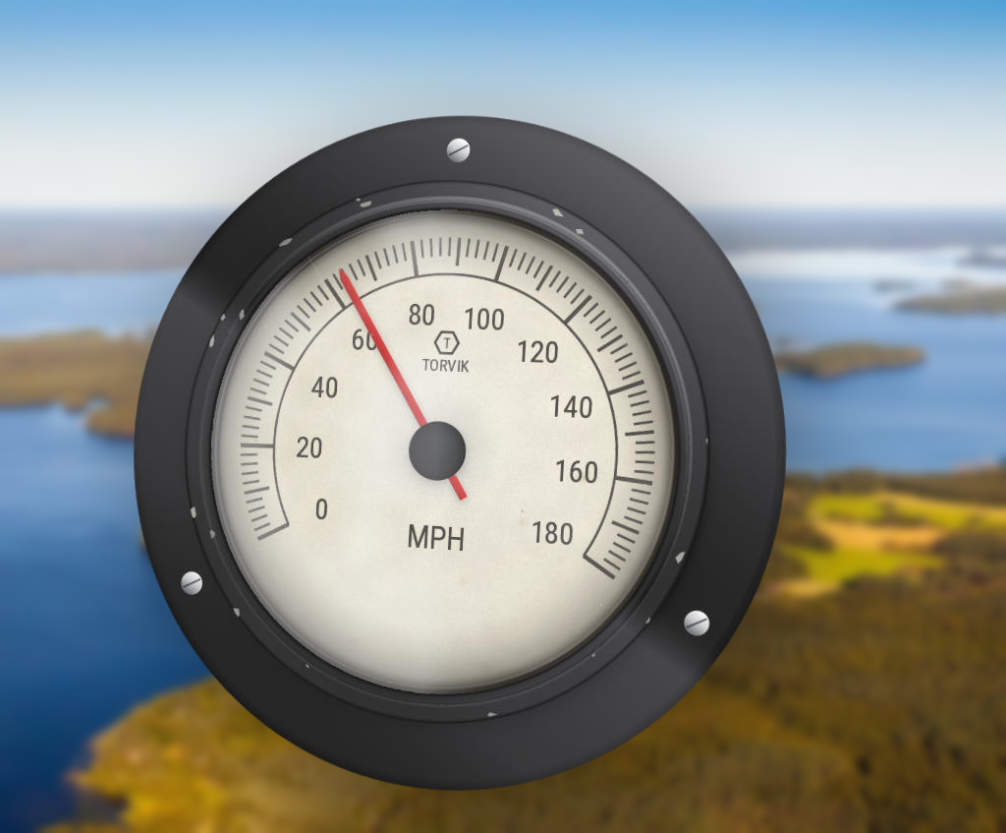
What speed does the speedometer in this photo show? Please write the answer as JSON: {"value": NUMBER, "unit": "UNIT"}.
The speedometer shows {"value": 64, "unit": "mph"}
